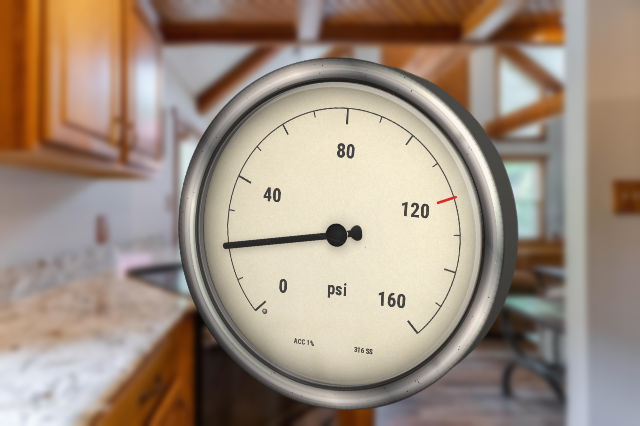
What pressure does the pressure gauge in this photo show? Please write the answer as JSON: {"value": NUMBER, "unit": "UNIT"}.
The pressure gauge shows {"value": 20, "unit": "psi"}
